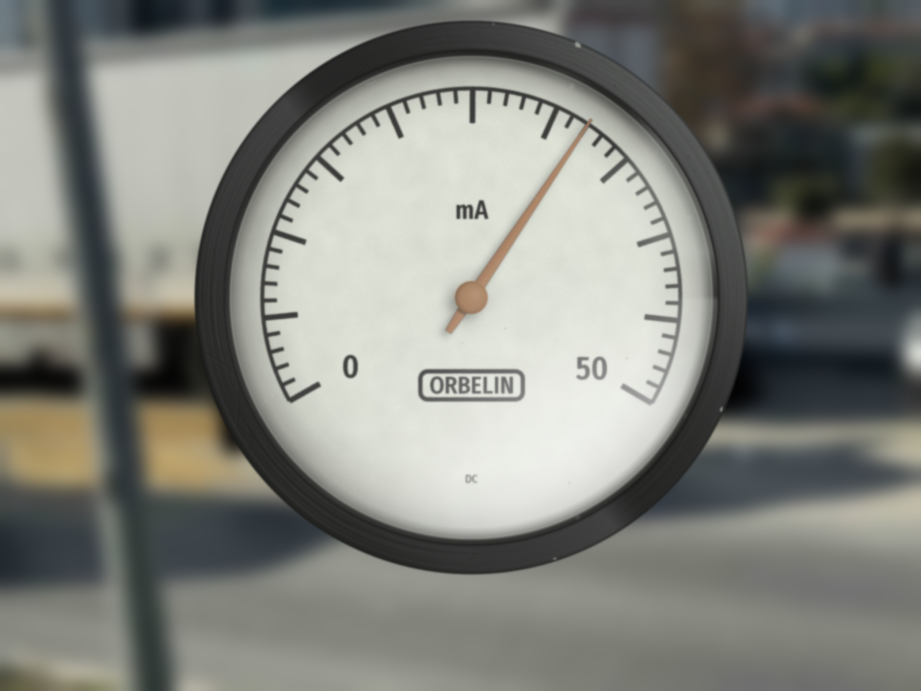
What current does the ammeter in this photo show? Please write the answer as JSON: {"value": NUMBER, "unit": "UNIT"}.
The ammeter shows {"value": 32, "unit": "mA"}
